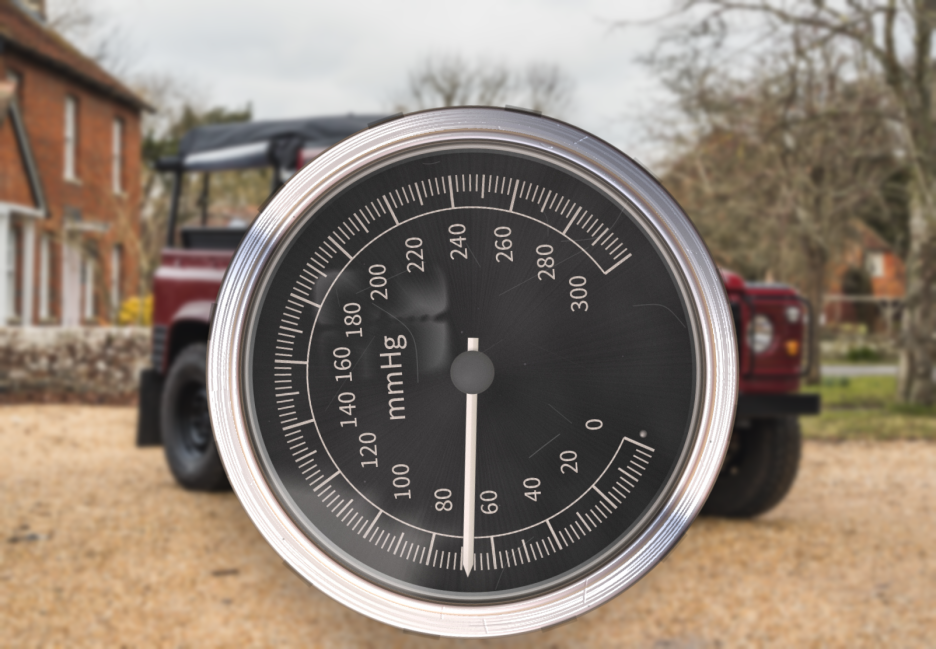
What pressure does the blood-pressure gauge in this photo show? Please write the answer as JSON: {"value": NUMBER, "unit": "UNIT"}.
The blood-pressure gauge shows {"value": 68, "unit": "mmHg"}
